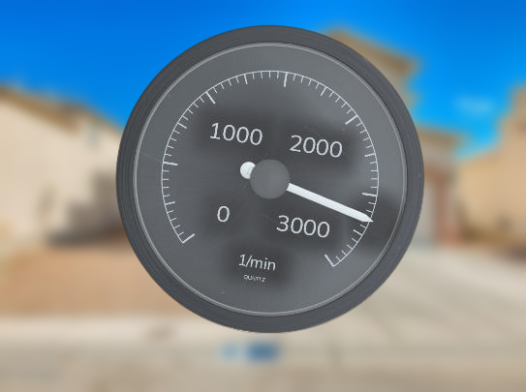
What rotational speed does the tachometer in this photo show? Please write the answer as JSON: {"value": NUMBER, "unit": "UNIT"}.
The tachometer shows {"value": 2650, "unit": "rpm"}
